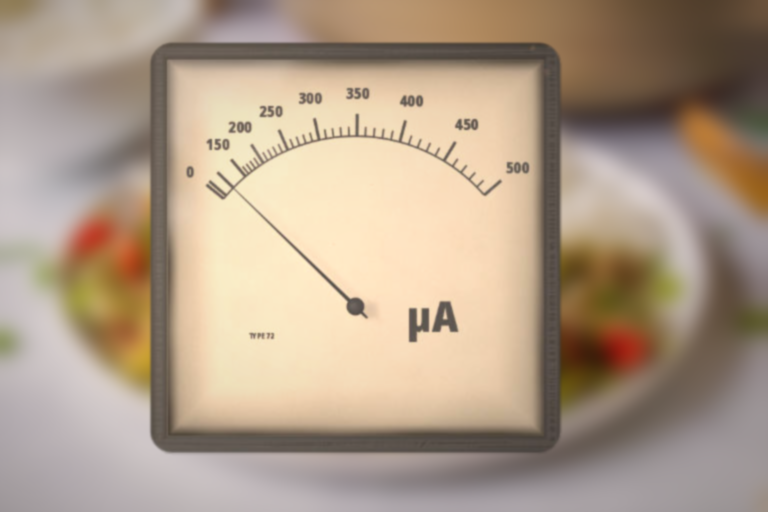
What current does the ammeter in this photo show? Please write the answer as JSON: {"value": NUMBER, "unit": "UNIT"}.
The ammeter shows {"value": 100, "unit": "µA"}
